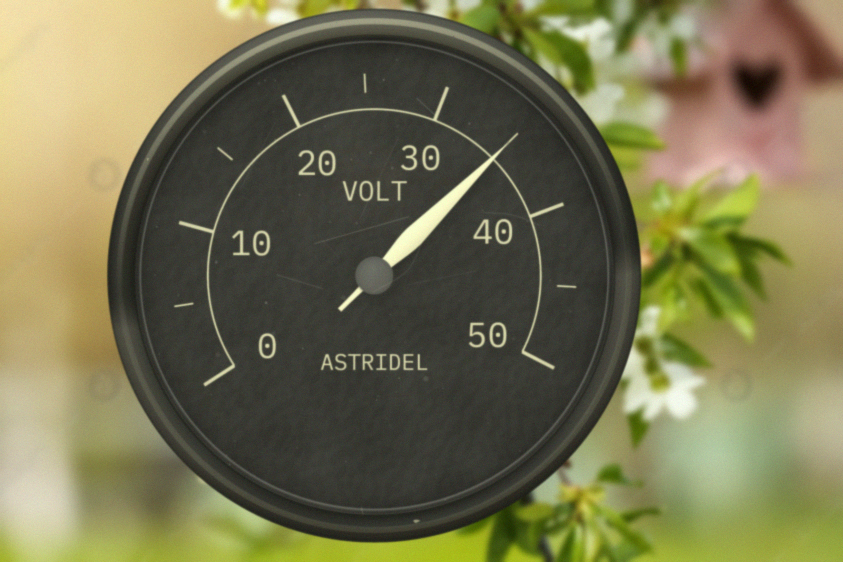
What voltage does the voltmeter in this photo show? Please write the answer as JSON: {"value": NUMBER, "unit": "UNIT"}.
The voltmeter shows {"value": 35, "unit": "V"}
